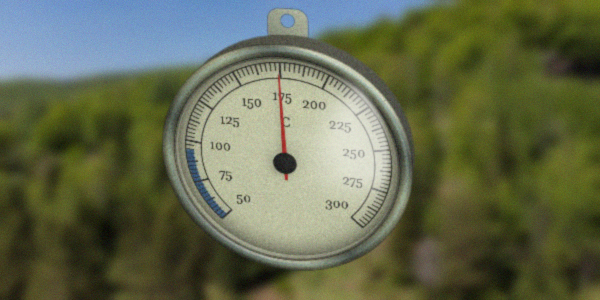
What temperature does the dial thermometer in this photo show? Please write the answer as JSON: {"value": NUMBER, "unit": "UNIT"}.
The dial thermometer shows {"value": 175, "unit": "°C"}
